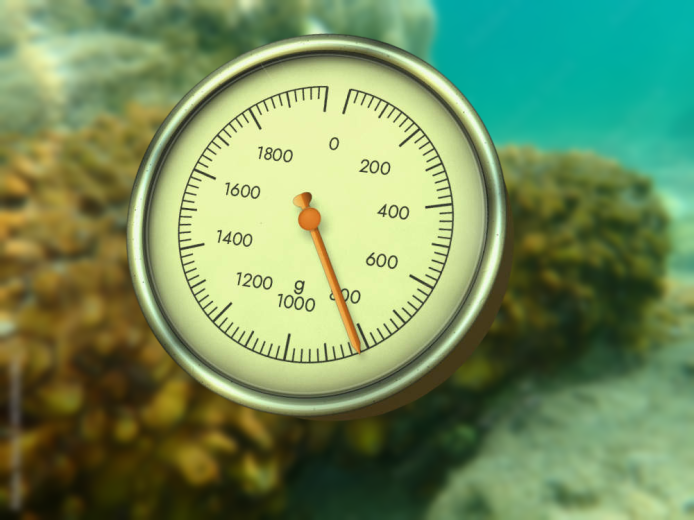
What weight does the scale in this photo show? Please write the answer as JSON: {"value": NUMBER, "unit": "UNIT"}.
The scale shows {"value": 820, "unit": "g"}
